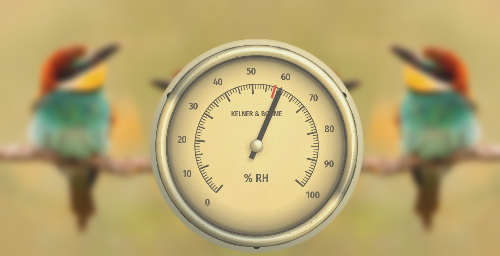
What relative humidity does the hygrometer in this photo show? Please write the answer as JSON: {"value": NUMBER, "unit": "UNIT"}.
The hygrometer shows {"value": 60, "unit": "%"}
